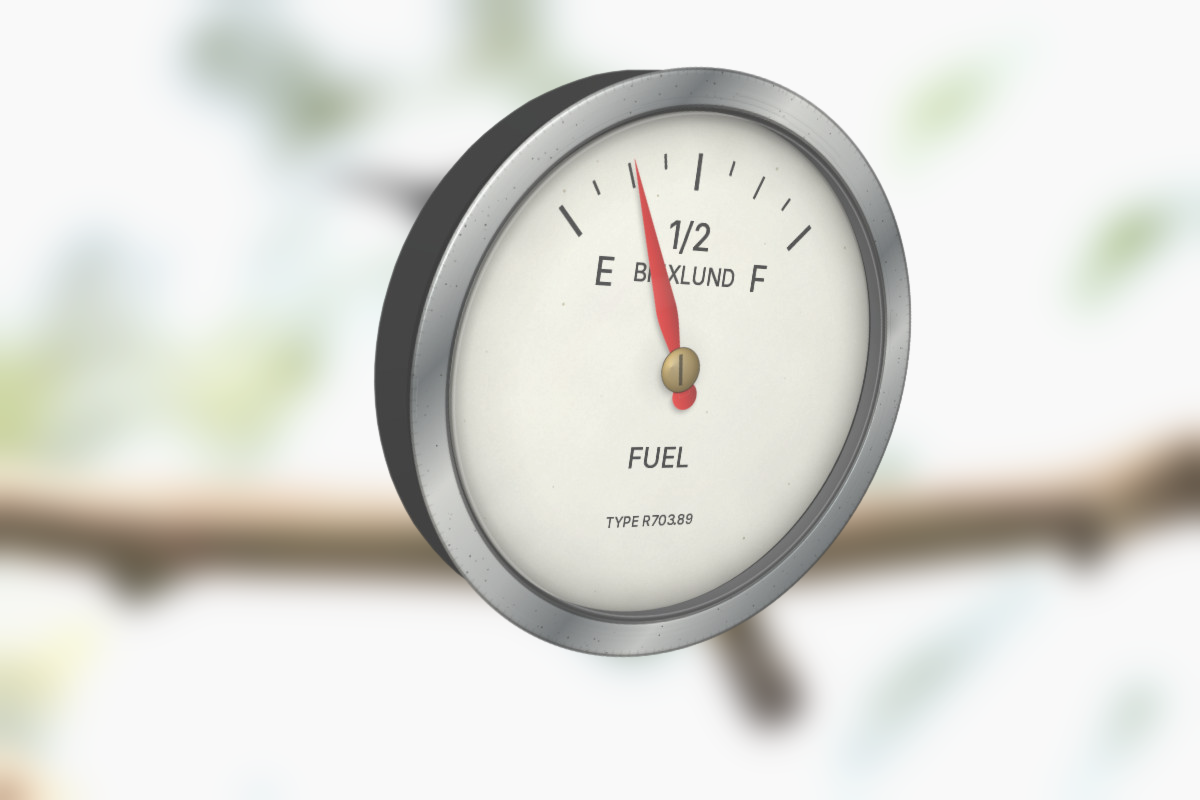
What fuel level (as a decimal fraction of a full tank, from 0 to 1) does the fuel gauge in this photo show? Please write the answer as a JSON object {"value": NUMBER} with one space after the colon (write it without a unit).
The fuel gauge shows {"value": 0.25}
